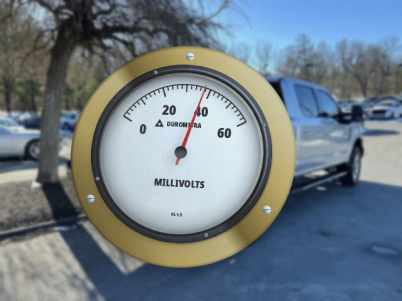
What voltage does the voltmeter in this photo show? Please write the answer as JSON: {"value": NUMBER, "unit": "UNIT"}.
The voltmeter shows {"value": 38, "unit": "mV"}
